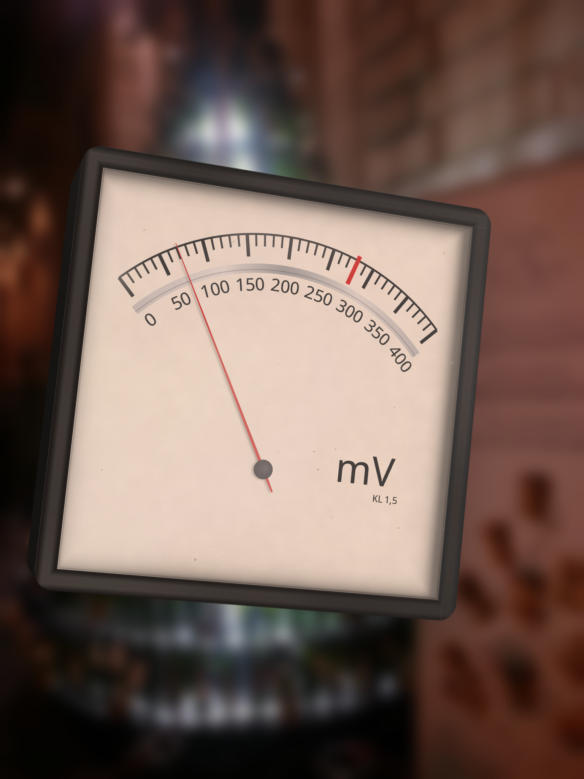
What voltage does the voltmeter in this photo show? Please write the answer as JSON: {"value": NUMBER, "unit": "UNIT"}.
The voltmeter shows {"value": 70, "unit": "mV"}
